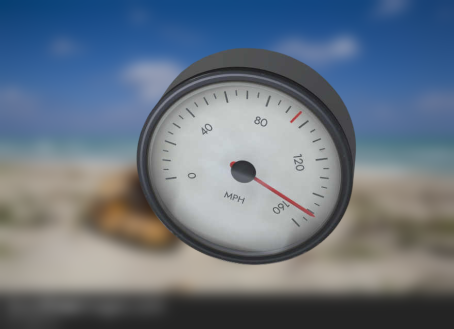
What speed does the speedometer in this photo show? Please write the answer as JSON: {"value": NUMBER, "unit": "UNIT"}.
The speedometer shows {"value": 150, "unit": "mph"}
